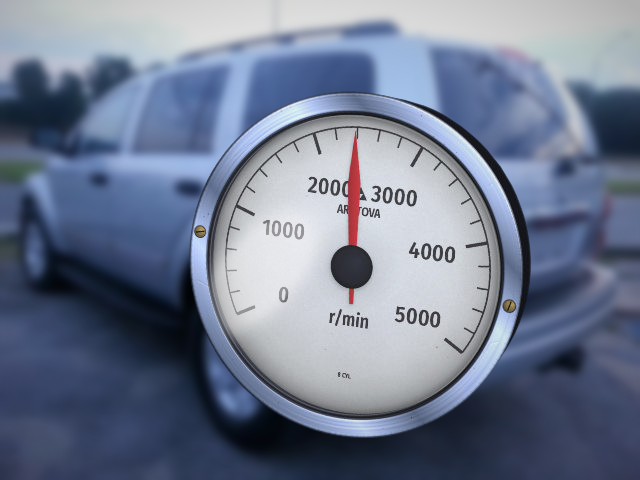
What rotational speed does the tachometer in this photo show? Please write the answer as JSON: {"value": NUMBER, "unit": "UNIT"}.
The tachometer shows {"value": 2400, "unit": "rpm"}
